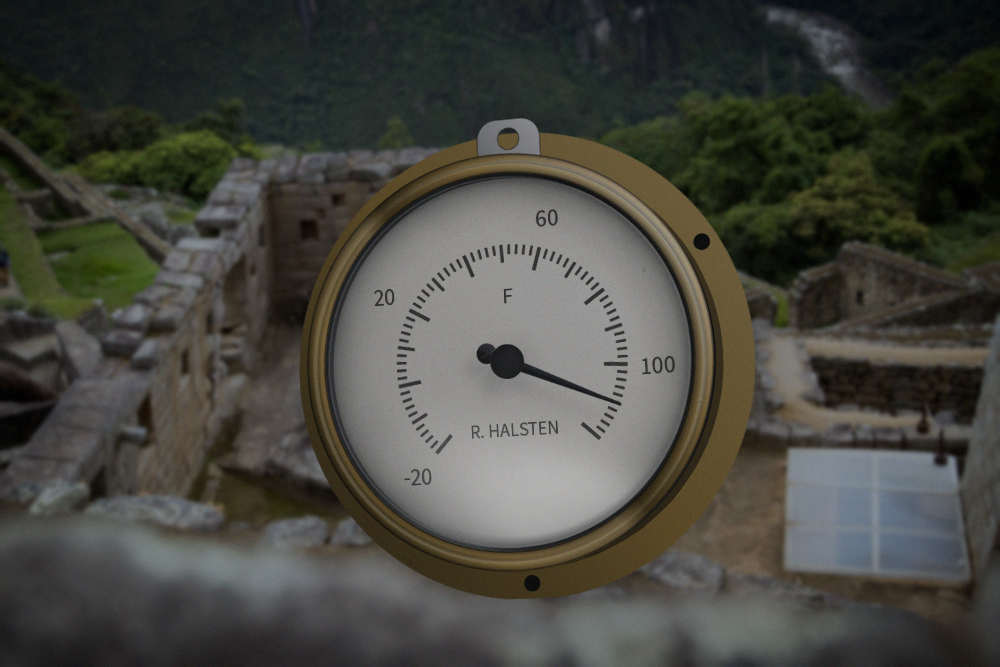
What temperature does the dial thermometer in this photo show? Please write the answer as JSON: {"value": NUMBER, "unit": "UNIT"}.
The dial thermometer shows {"value": 110, "unit": "°F"}
